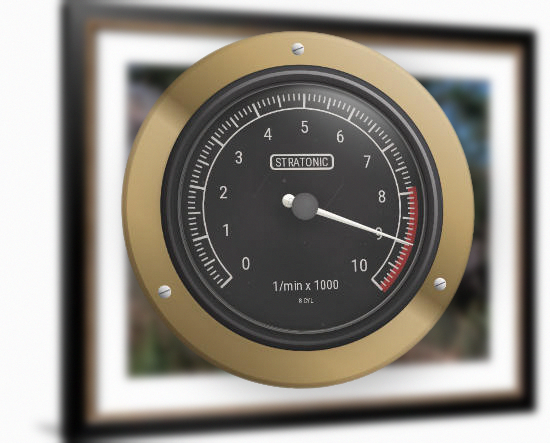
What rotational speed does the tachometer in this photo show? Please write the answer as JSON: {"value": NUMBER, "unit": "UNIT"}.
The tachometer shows {"value": 9000, "unit": "rpm"}
